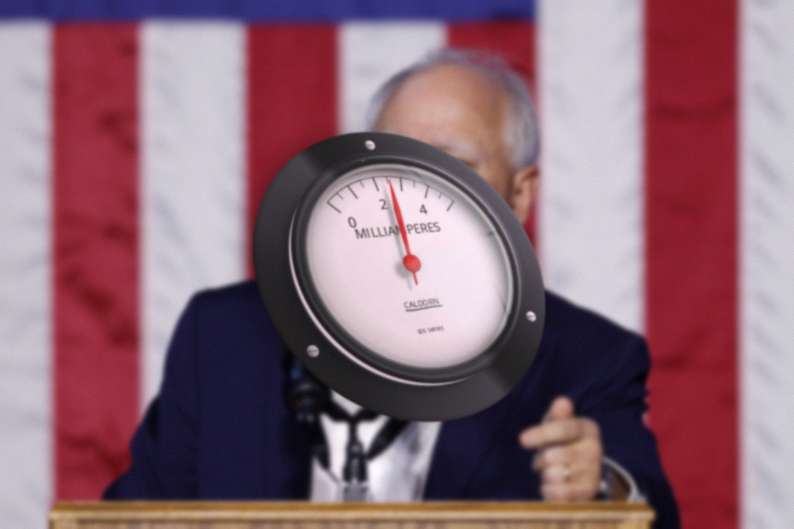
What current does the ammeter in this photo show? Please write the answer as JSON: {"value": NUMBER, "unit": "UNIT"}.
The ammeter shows {"value": 2.5, "unit": "mA"}
